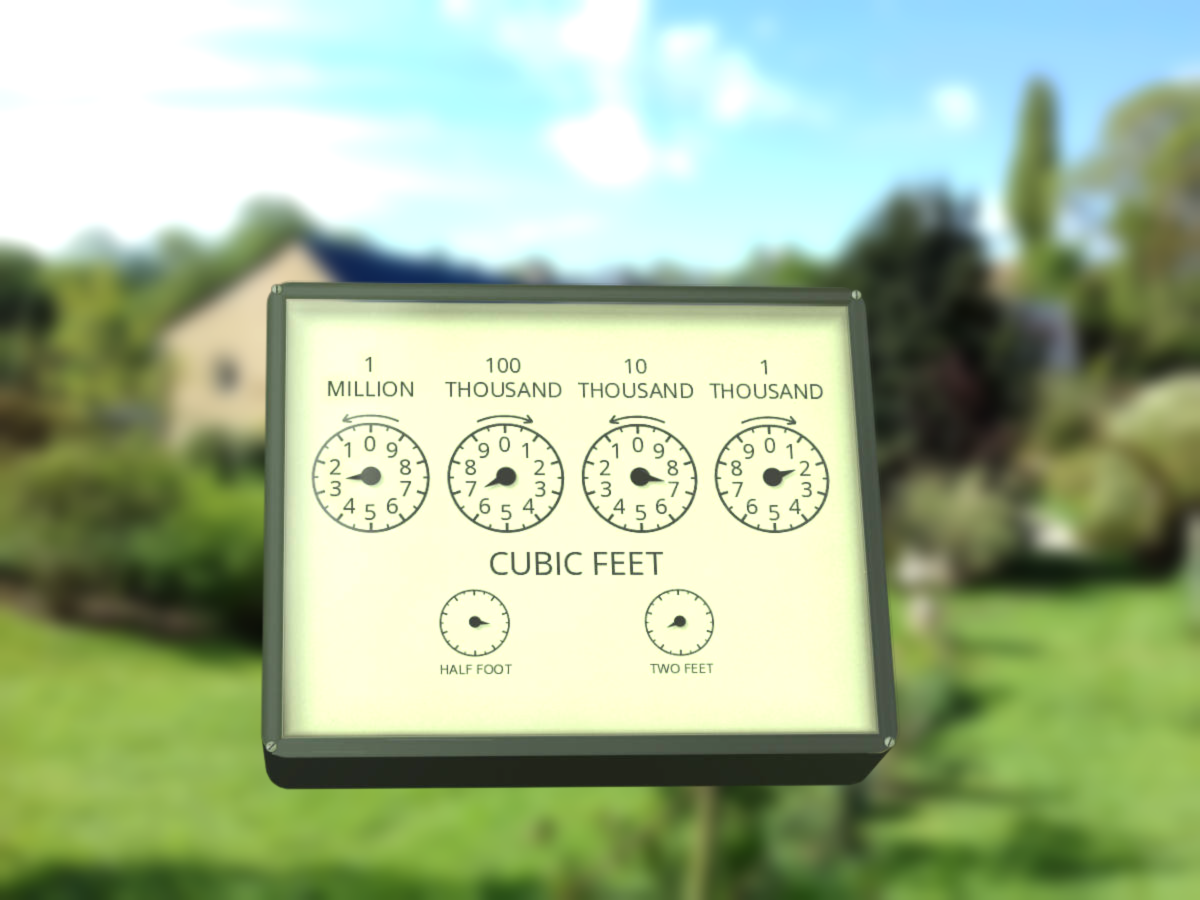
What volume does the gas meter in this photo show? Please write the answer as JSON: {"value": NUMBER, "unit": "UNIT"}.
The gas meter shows {"value": 267200, "unit": "ft³"}
